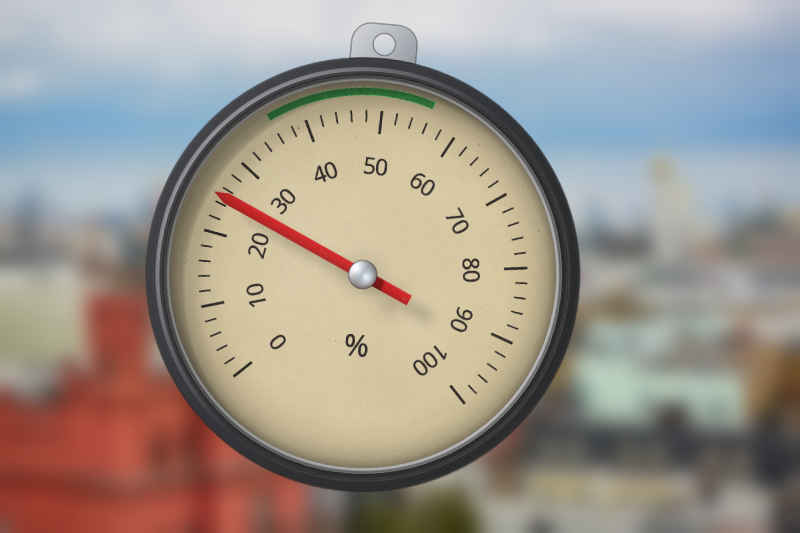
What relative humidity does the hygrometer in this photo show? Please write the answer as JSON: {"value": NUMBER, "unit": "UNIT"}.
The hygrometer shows {"value": 25, "unit": "%"}
